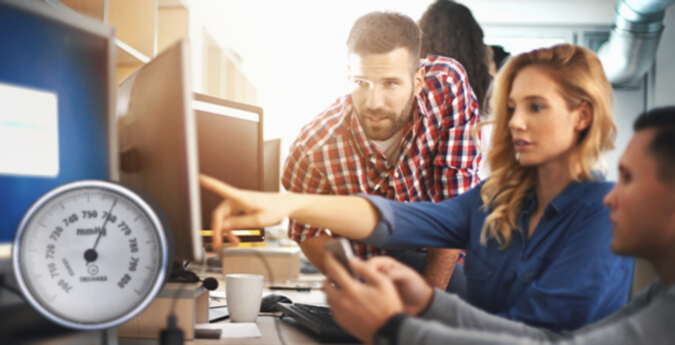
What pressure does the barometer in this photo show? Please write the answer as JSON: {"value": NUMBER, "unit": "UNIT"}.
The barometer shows {"value": 760, "unit": "mmHg"}
